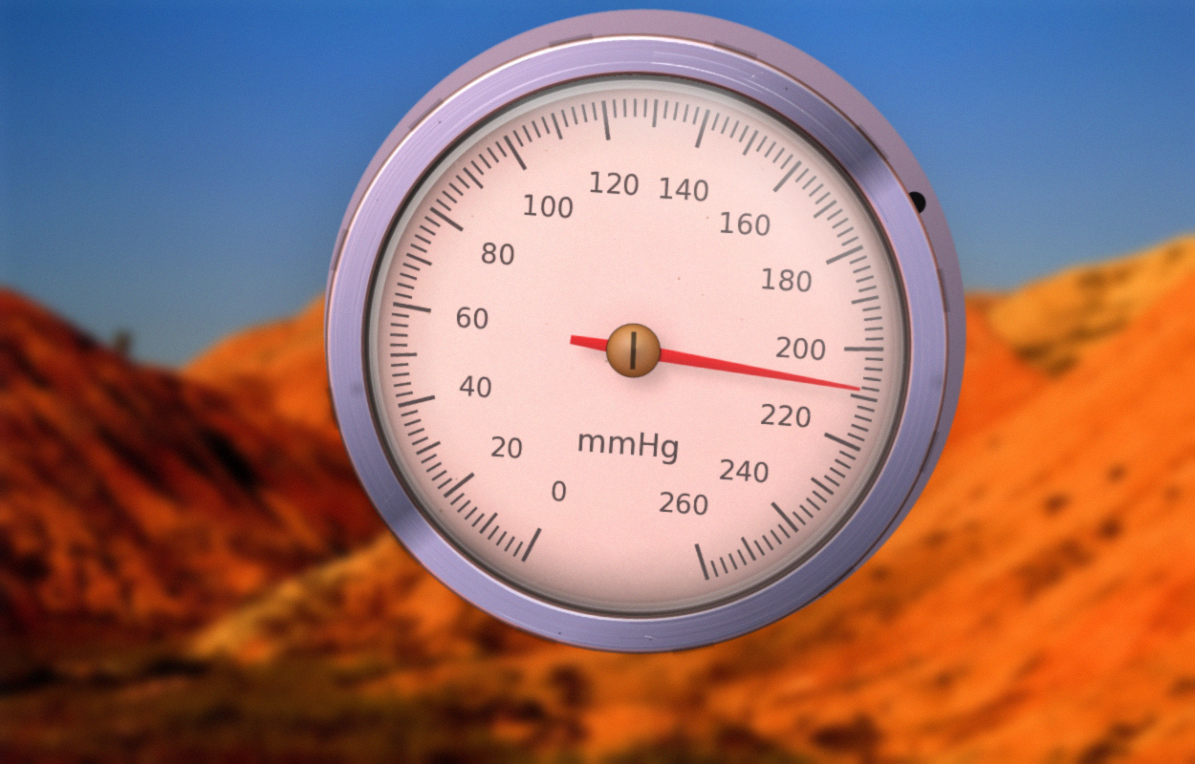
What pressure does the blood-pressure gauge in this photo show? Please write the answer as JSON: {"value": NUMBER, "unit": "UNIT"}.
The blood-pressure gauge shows {"value": 208, "unit": "mmHg"}
